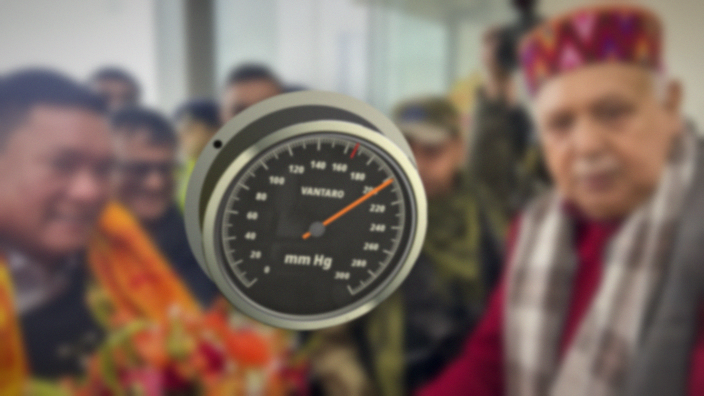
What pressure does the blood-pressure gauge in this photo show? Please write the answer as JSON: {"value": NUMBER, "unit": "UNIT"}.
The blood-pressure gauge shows {"value": 200, "unit": "mmHg"}
